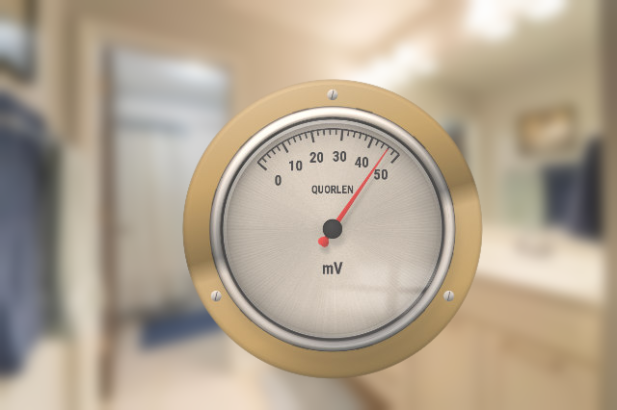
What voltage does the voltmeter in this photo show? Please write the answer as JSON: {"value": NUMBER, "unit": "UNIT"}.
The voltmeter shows {"value": 46, "unit": "mV"}
